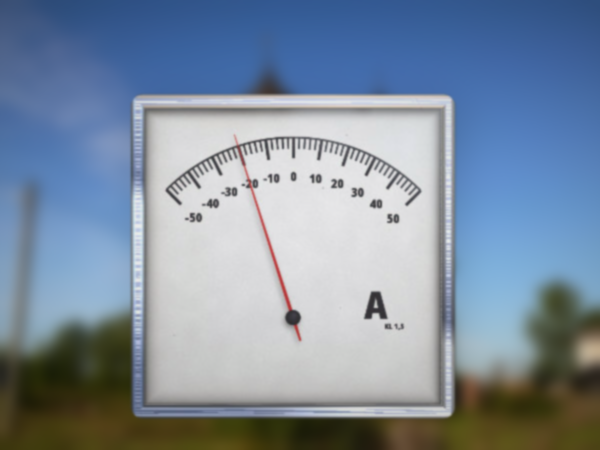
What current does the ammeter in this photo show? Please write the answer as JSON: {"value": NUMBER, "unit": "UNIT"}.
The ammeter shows {"value": -20, "unit": "A"}
